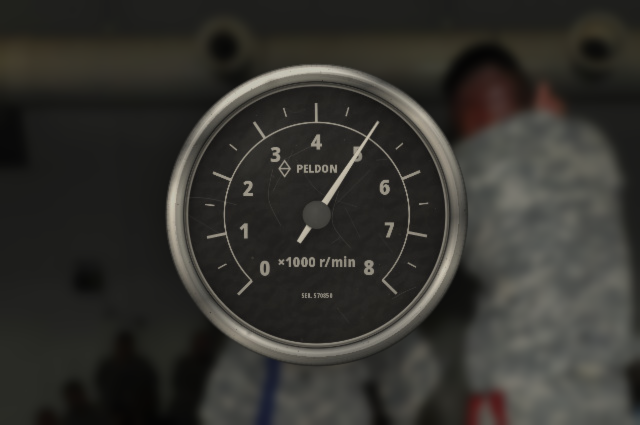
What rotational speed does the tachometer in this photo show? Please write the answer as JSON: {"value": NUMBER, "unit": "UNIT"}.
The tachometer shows {"value": 5000, "unit": "rpm"}
